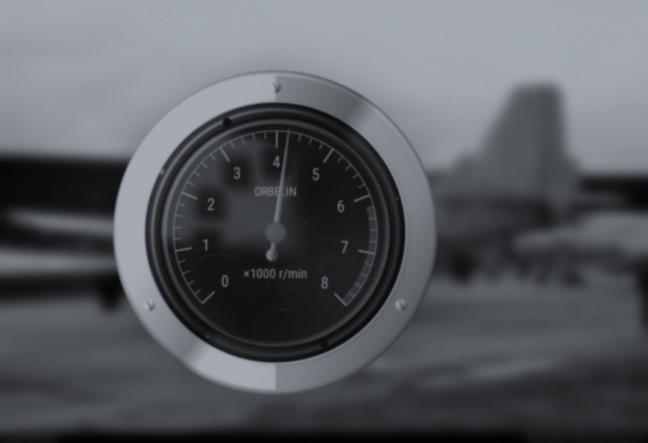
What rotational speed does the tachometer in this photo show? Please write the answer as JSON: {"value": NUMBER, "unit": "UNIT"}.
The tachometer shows {"value": 4200, "unit": "rpm"}
